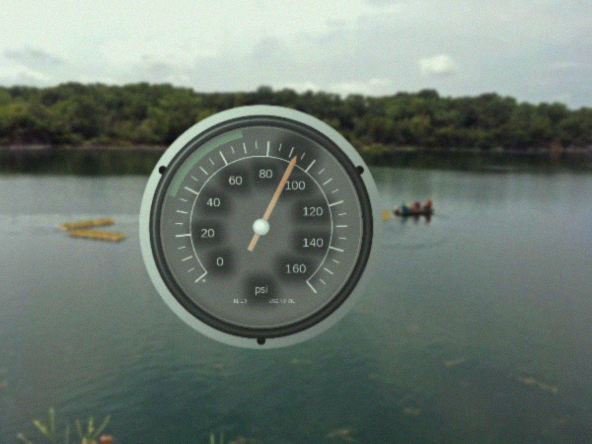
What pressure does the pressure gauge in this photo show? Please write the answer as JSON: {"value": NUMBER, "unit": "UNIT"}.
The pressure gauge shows {"value": 92.5, "unit": "psi"}
